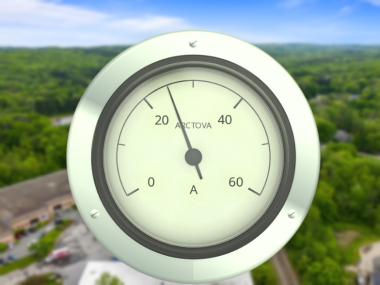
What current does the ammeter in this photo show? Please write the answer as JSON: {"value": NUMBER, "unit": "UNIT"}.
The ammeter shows {"value": 25, "unit": "A"}
